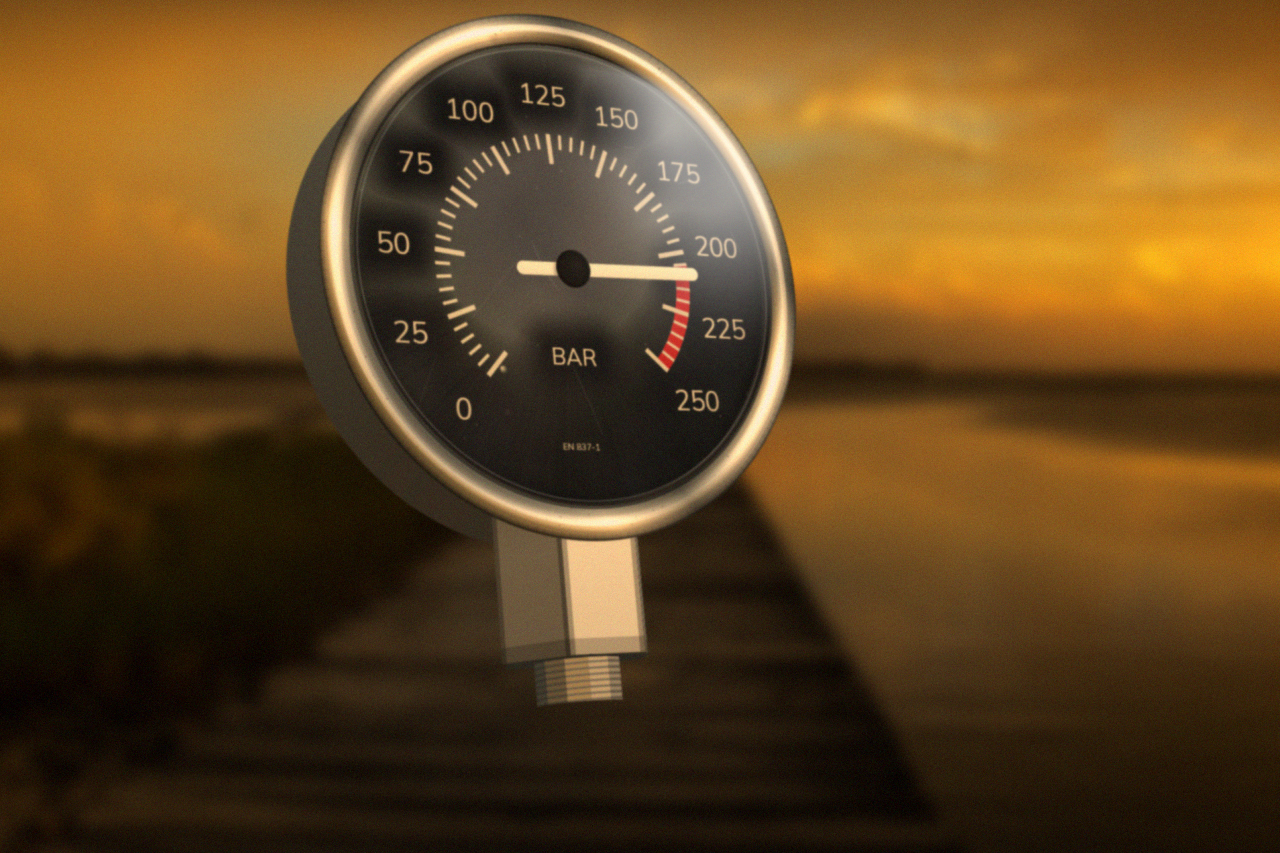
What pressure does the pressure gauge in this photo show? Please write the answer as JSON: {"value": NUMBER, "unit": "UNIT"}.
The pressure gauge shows {"value": 210, "unit": "bar"}
